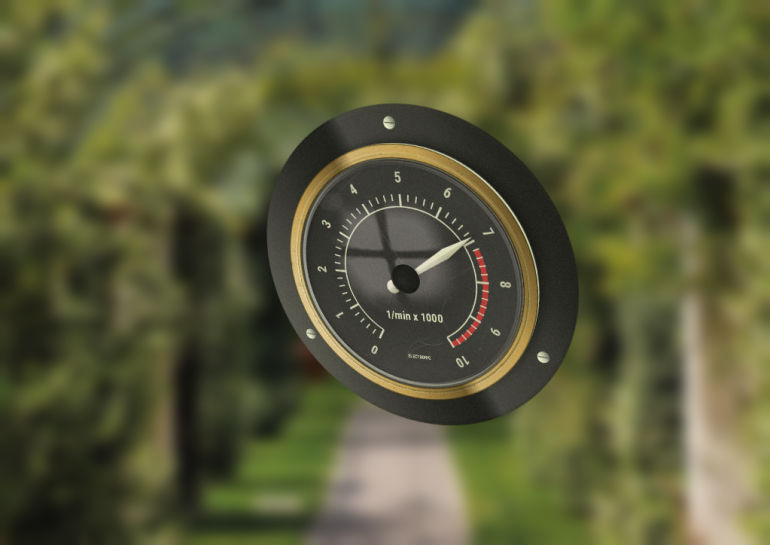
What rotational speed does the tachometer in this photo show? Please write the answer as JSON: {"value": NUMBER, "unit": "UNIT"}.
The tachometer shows {"value": 6900, "unit": "rpm"}
